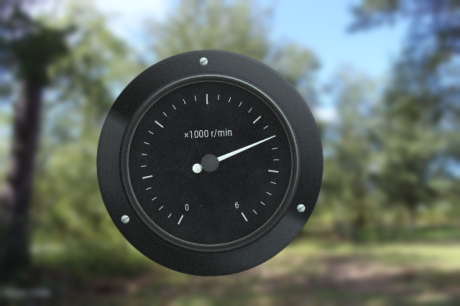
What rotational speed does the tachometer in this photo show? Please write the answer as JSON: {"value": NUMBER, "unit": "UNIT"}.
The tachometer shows {"value": 4400, "unit": "rpm"}
